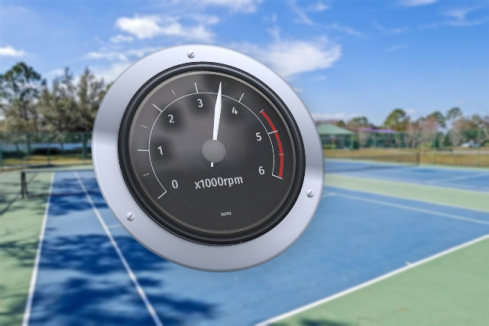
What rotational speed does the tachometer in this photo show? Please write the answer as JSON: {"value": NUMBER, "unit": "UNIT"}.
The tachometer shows {"value": 3500, "unit": "rpm"}
